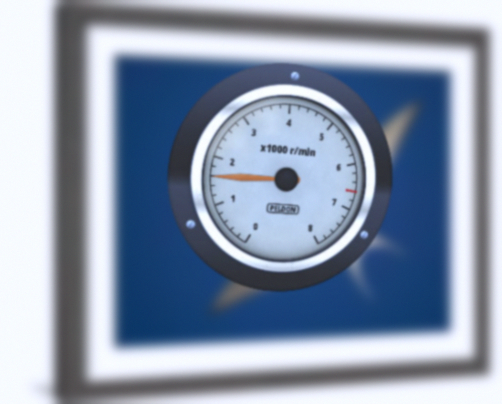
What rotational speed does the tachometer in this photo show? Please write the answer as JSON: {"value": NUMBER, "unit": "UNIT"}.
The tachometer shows {"value": 1600, "unit": "rpm"}
